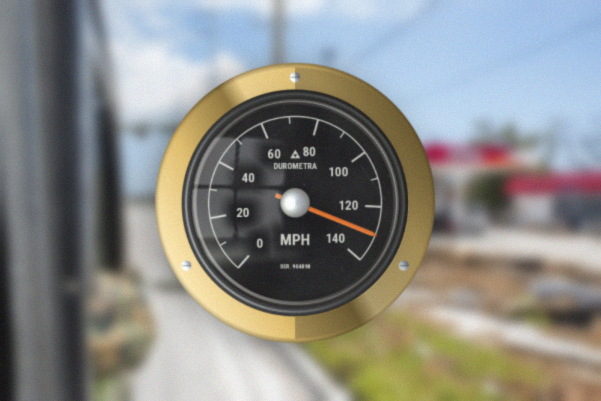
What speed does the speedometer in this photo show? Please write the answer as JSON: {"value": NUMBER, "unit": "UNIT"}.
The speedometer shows {"value": 130, "unit": "mph"}
